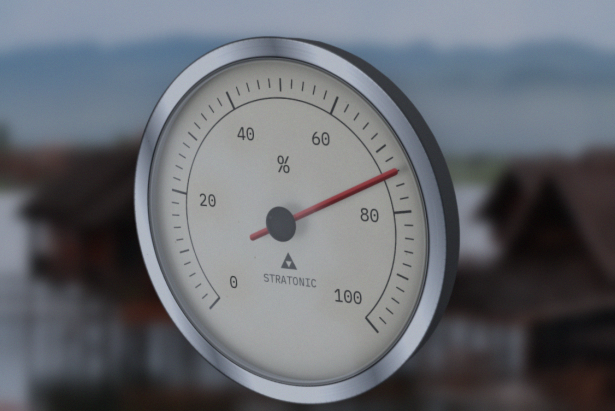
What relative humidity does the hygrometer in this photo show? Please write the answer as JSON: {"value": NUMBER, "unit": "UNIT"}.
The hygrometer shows {"value": 74, "unit": "%"}
